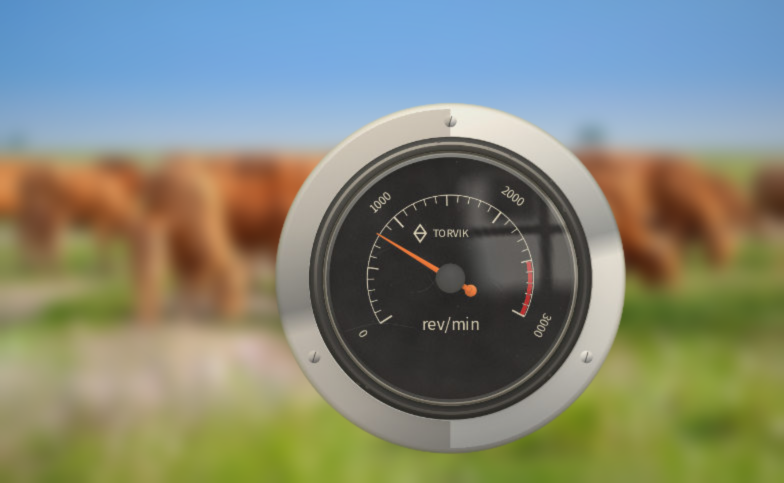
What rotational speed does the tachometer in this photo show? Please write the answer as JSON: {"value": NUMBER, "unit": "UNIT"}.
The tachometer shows {"value": 800, "unit": "rpm"}
